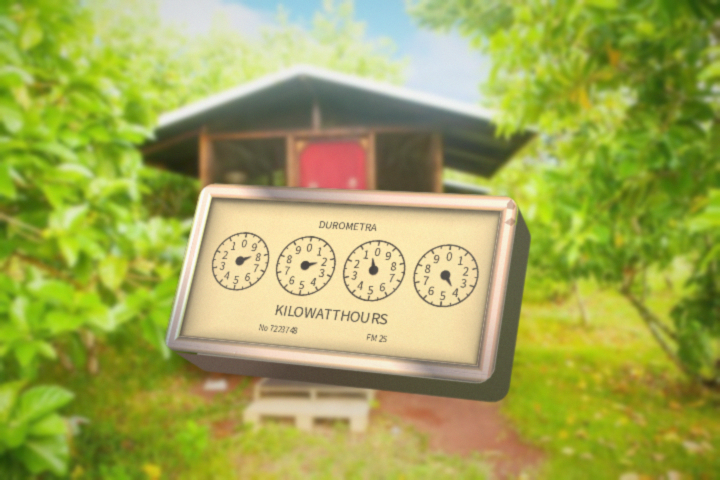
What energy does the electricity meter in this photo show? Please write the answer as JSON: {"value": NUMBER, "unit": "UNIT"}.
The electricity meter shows {"value": 8204, "unit": "kWh"}
